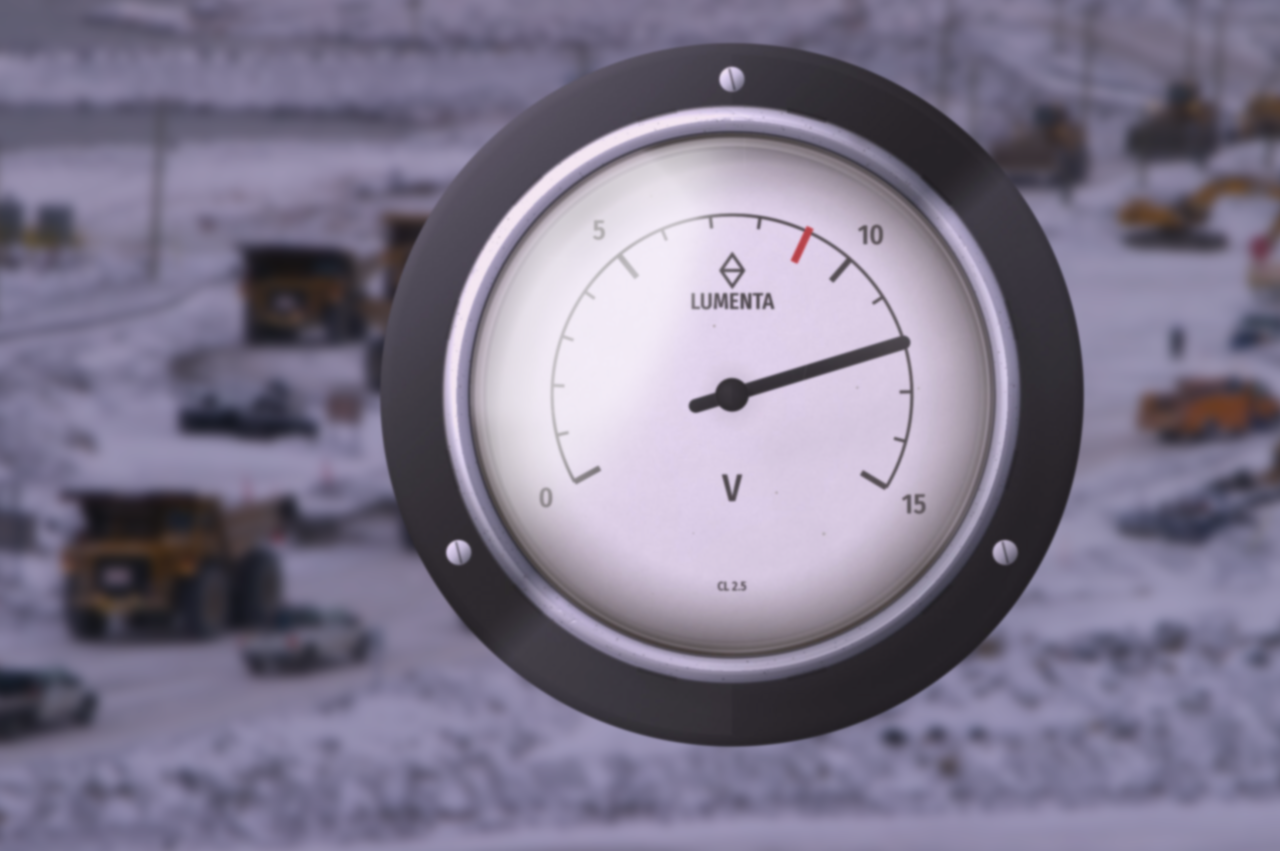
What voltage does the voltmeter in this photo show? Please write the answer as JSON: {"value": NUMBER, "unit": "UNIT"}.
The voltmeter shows {"value": 12, "unit": "V"}
